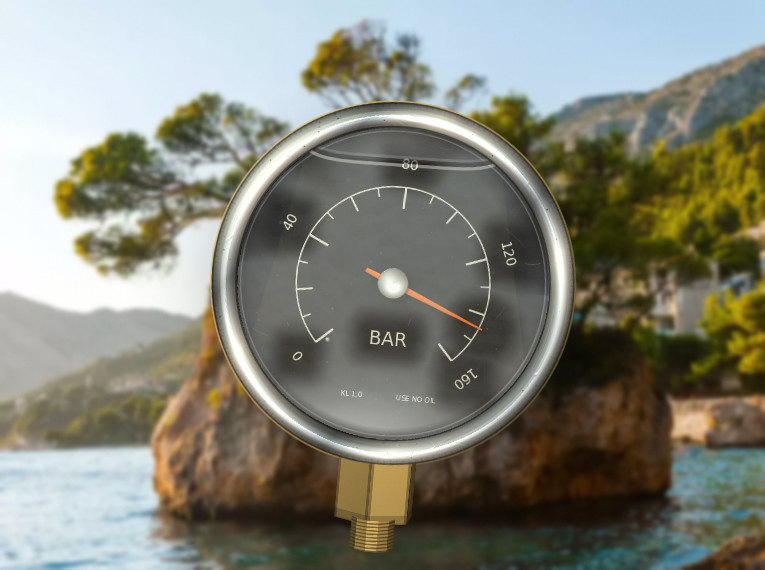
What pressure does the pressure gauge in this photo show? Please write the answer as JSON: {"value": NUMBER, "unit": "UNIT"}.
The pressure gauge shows {"value": 145, "unit": "bar"}
